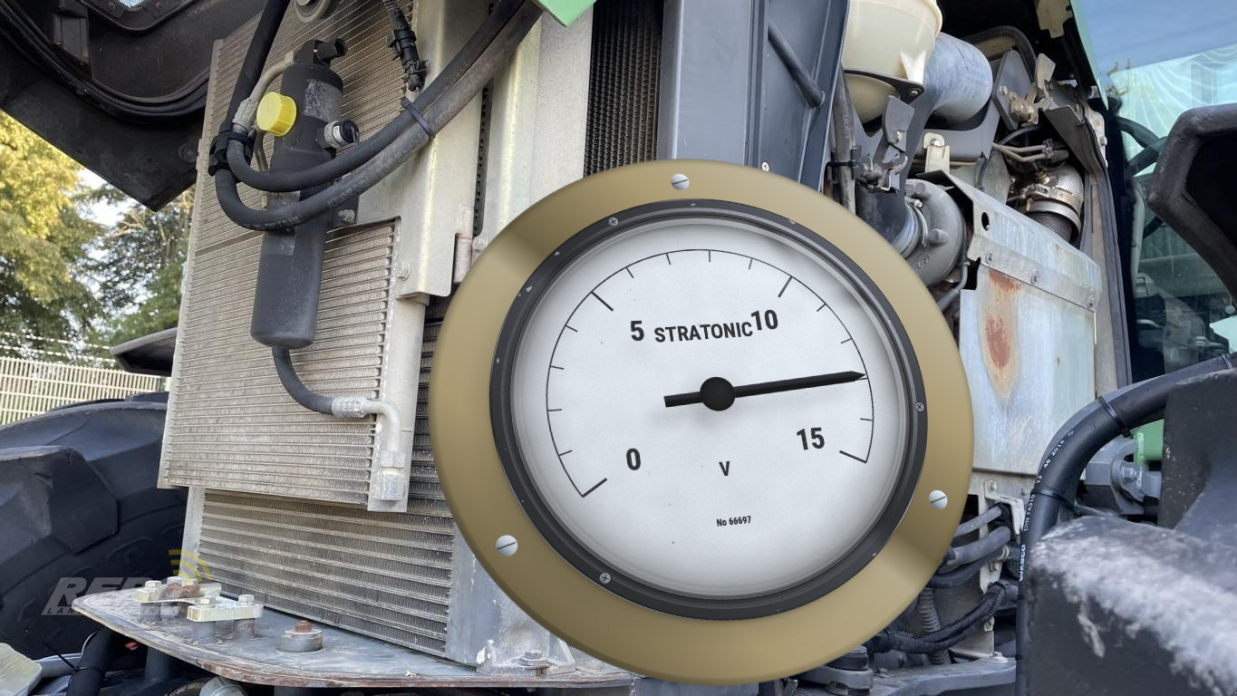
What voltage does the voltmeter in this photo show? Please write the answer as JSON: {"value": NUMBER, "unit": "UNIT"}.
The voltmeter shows {"value": 13, "unit": "V"}
